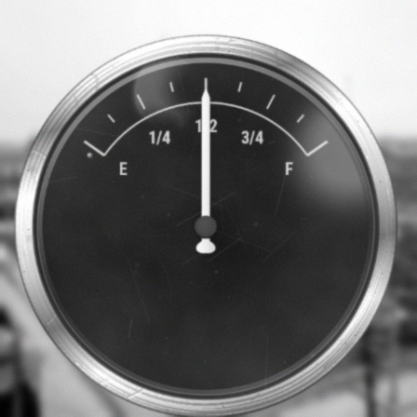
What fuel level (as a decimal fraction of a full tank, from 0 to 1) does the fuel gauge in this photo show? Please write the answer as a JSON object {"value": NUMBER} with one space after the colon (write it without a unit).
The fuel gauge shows {"value": 0.5}
